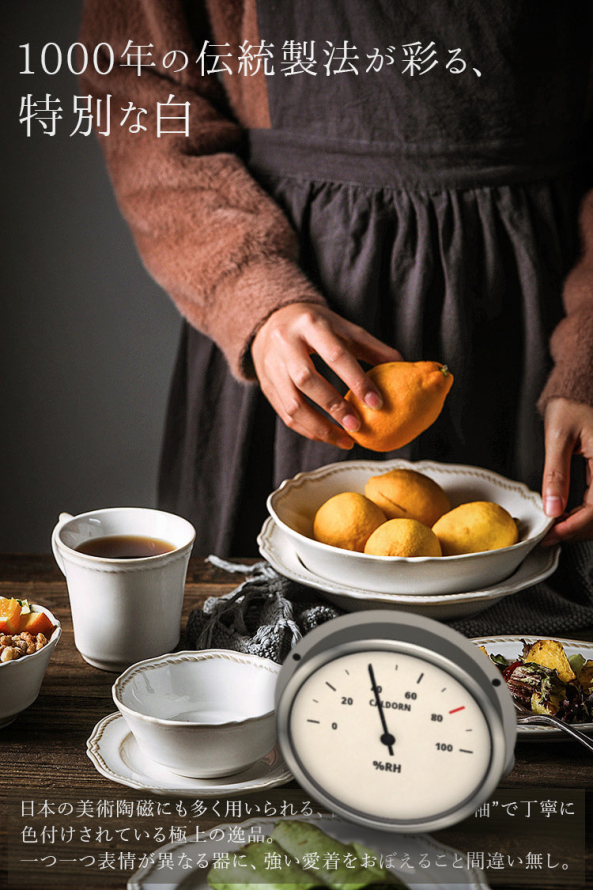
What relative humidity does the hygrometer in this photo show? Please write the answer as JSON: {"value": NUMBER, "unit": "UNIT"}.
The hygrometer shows {"value": 40, "unit": "%"}
